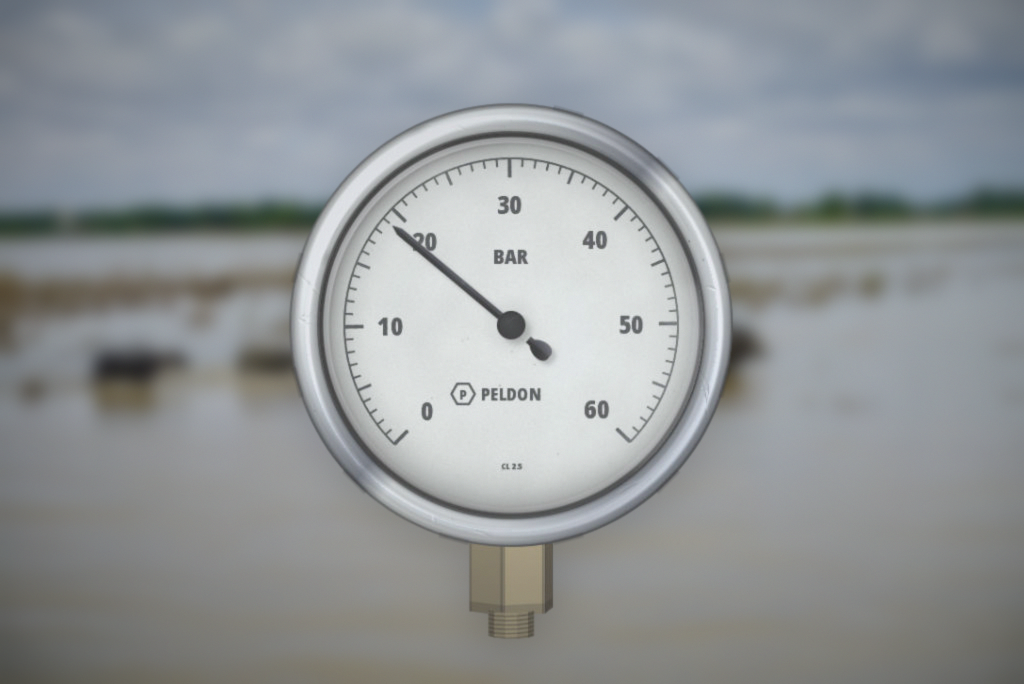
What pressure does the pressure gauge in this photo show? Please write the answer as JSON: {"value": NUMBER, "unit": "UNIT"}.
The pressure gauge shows {"value": 19, "unit": "bar"}
